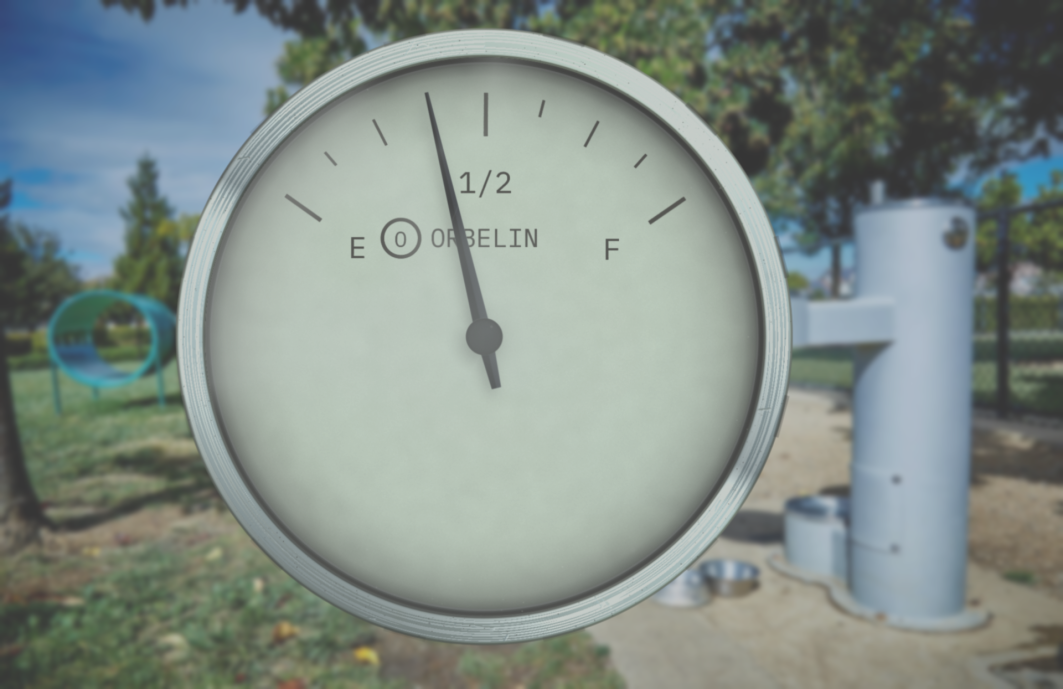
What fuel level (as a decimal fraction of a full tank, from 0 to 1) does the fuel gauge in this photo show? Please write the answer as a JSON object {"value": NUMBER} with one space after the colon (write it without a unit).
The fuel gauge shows {"value": 0.375}
